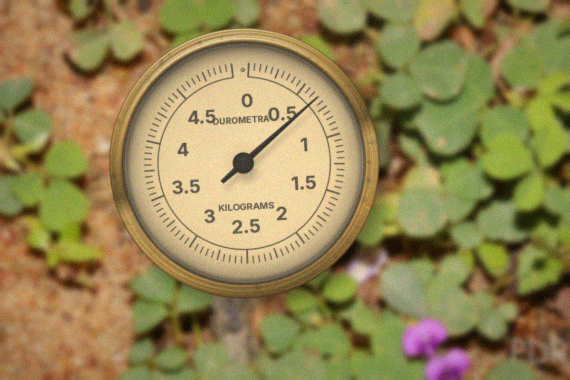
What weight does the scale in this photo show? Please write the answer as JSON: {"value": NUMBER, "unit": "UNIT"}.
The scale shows {"value": 0.65, "unit": "kg"}
